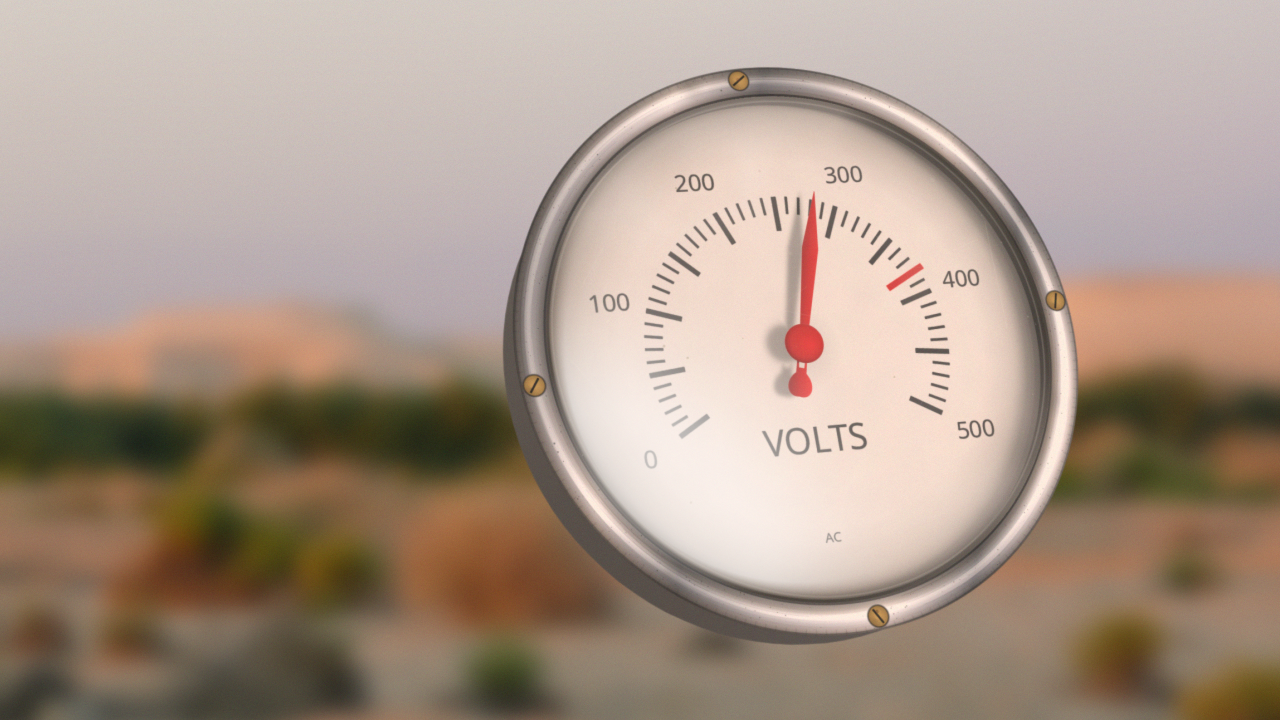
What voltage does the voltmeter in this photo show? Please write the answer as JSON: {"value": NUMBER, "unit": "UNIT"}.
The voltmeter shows {"value": 280, "unit": "V"}
